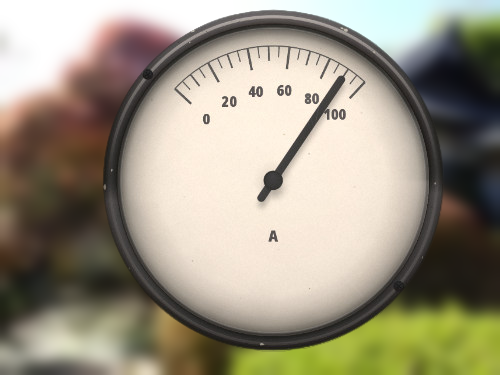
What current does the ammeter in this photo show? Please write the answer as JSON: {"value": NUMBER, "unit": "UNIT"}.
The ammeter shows {"value": 90, "unit": "A"}
